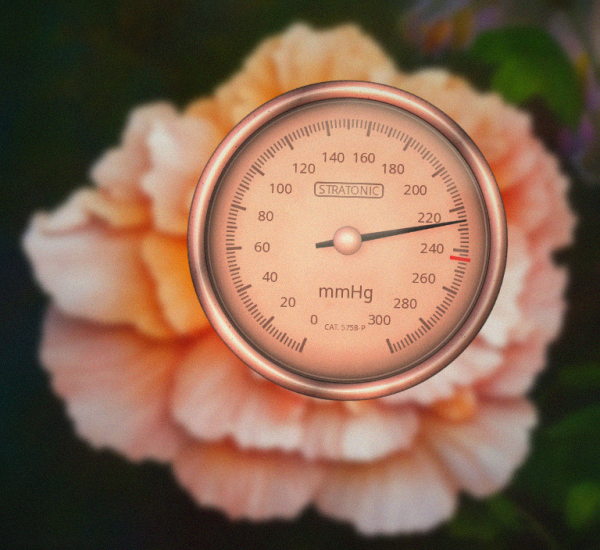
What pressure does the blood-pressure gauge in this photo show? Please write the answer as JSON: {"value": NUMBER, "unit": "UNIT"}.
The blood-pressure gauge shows {"value": 226, "unit": "mmHg"}
